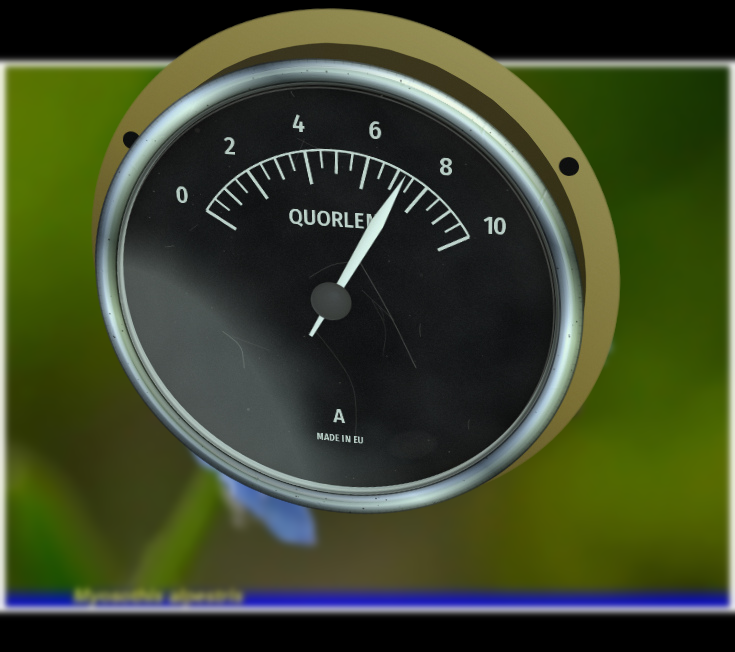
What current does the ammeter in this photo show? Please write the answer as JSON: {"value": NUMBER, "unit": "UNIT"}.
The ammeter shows {"value": 7.25, "unit": "A"}
